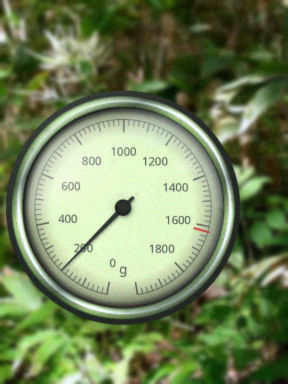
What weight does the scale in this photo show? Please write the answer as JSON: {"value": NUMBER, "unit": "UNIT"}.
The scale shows {"value": 200, "unit": "g"}
